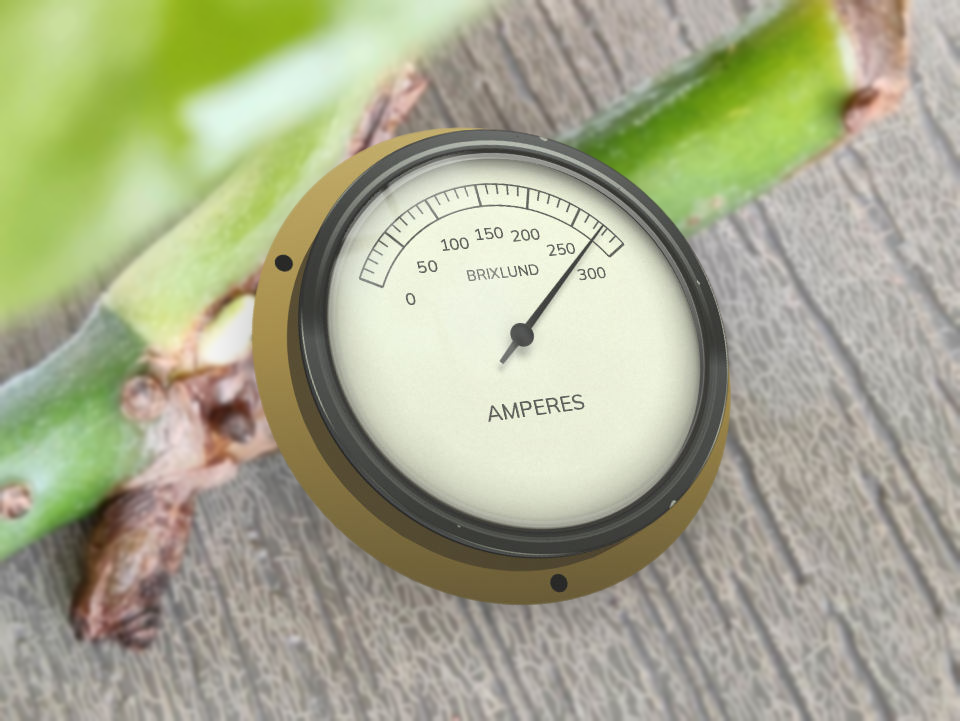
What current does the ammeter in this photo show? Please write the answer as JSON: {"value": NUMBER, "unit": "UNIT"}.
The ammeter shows {"value": 275, "unit": "A"}
